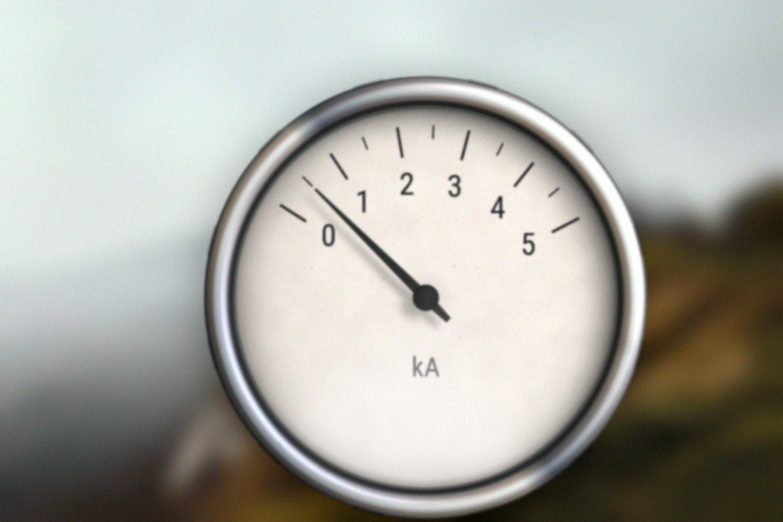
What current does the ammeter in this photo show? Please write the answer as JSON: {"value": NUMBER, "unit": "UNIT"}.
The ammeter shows {"value": 0.5, "unit": "kA"}
